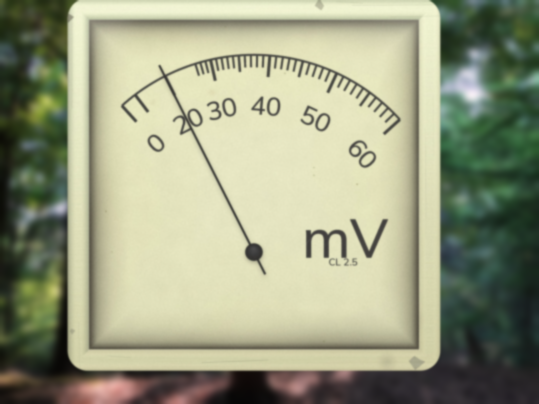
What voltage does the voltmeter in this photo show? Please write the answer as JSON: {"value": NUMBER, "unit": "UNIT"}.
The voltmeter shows {"value": 20, "unit": "mV"}
